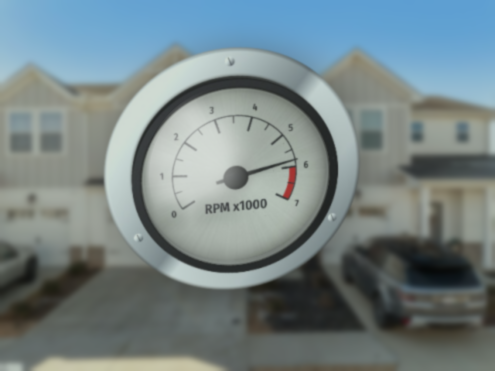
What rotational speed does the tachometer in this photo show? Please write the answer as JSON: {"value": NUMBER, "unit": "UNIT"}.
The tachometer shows {"value": 5750, "unit": "rpm"}
